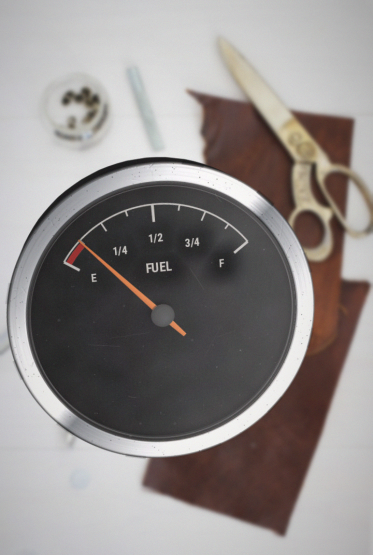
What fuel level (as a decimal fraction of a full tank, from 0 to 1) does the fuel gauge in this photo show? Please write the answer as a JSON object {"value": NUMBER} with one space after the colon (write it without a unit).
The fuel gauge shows {"value": 0.125}
